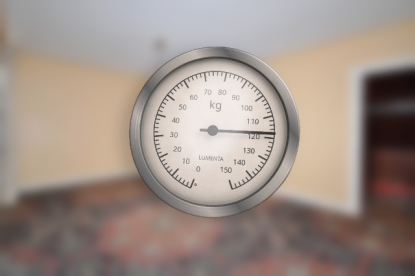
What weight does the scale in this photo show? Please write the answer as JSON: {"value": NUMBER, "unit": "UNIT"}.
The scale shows {"value": 118, "unit": "kg"}
